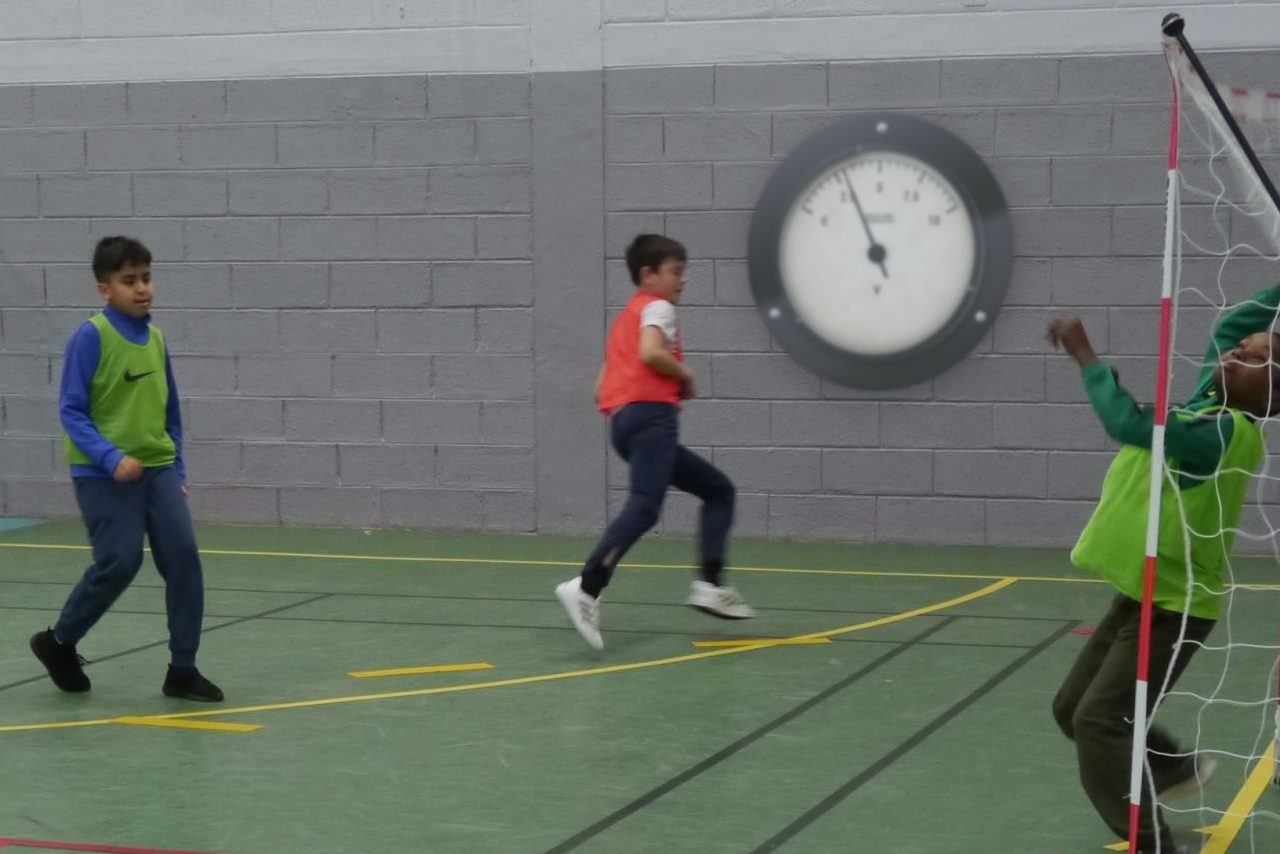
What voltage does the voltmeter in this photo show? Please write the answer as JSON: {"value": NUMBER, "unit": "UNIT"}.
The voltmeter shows {"value": 3, "unit": "V"}
